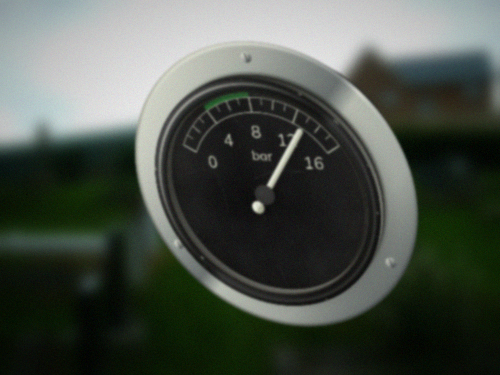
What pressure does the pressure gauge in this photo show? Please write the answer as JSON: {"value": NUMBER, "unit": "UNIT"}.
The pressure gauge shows {"value": 13, "unit": "bar"}
